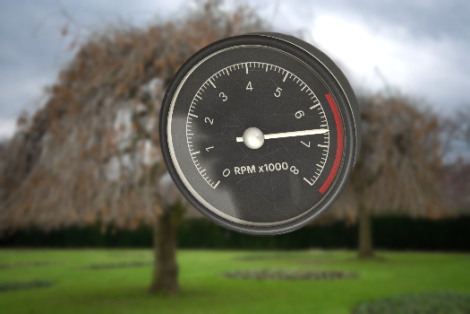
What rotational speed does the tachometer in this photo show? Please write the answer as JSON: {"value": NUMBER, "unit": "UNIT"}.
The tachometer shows {"value": 6600, "unit": "rpm"}
